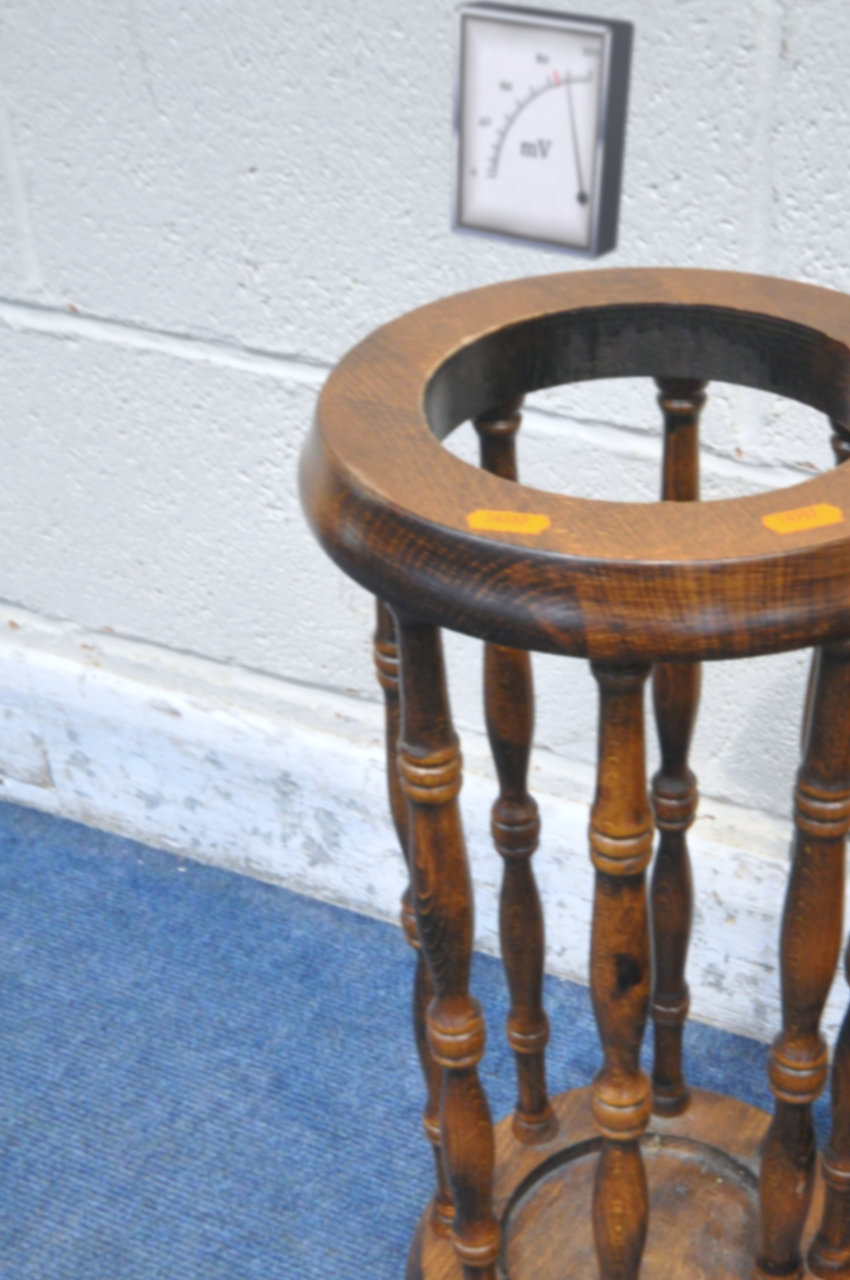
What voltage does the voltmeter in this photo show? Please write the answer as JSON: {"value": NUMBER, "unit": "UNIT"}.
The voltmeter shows {"value": 90, "unit": "mV"}
